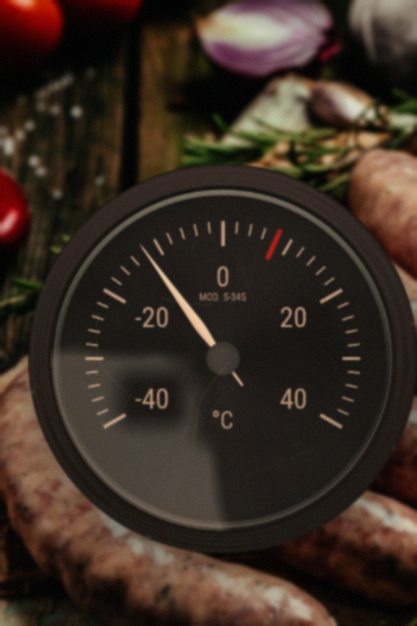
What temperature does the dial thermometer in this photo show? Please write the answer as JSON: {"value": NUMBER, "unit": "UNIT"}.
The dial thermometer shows {"value": -12, "unit": "°C"}
